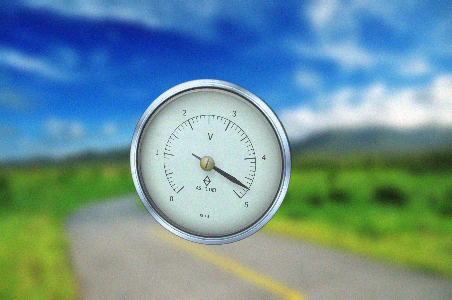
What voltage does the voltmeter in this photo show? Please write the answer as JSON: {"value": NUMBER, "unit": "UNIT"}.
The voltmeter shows {"value": 4.7, "unit": "V"}
